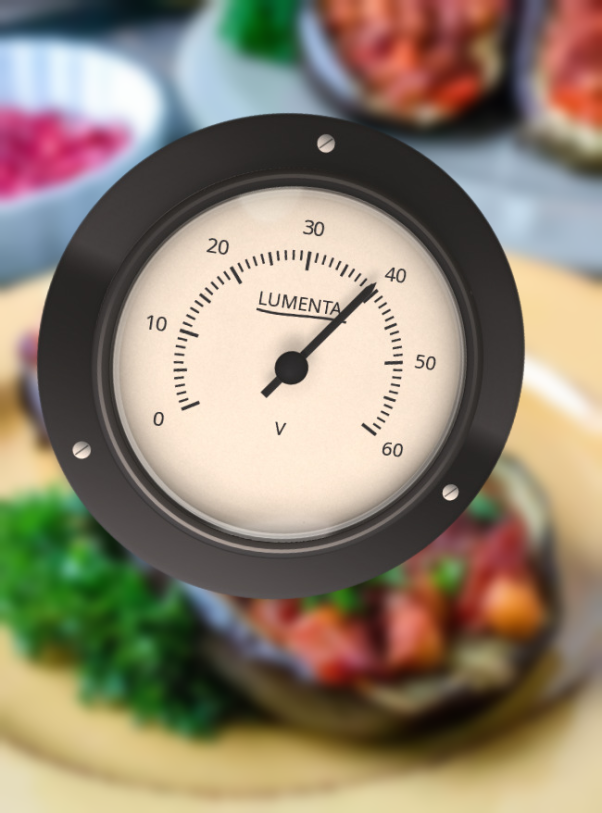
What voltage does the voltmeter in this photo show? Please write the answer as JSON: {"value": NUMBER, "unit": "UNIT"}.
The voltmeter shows {"value": 39, "unit": "V"}
